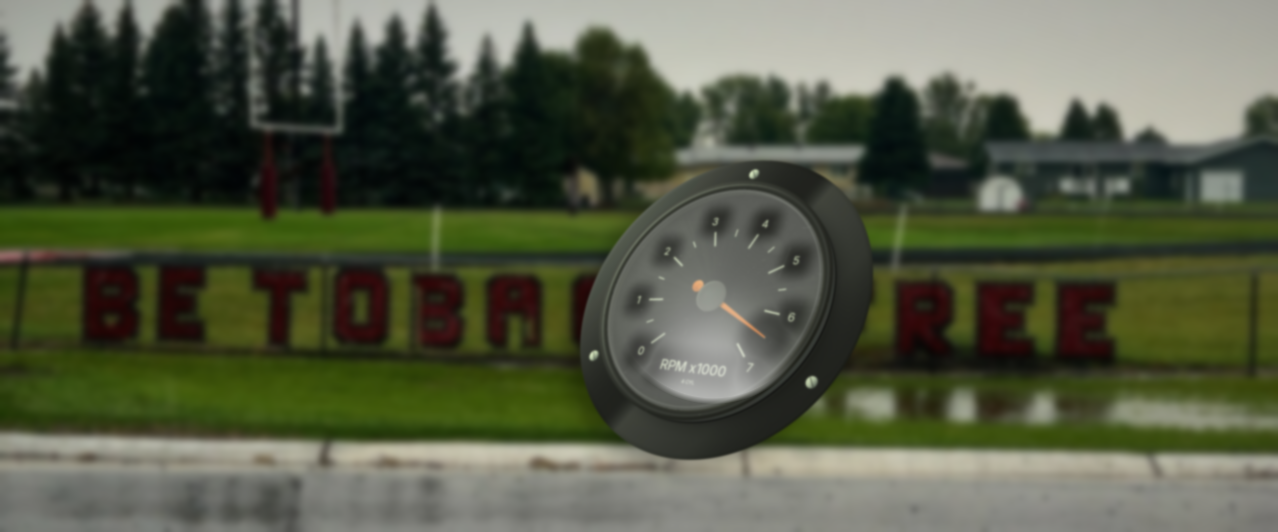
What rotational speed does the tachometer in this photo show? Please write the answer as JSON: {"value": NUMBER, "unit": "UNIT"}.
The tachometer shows {"value": 6500, "unit": "rpm"}
